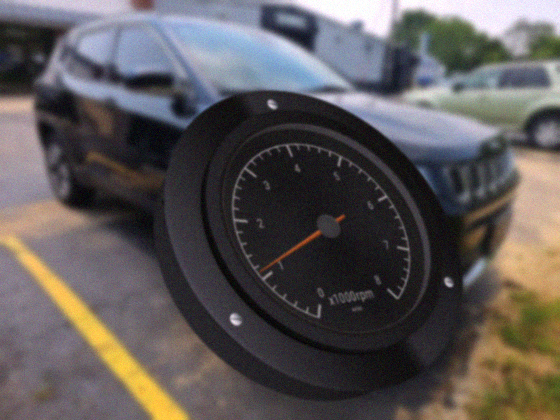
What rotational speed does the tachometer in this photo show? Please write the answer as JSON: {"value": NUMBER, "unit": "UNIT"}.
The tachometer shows {"value": 1100, "unit": "rpm"}
